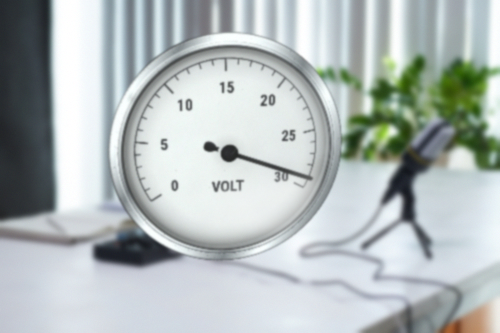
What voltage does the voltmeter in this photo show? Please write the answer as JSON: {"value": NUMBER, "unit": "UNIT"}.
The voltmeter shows {"value": 29, "unit": "V"}
